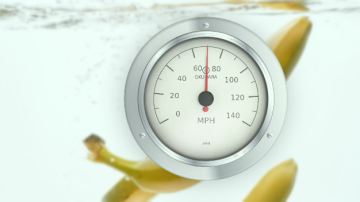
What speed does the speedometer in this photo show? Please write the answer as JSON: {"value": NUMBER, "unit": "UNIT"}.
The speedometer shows {"value": 70, "unit": "mph"}
